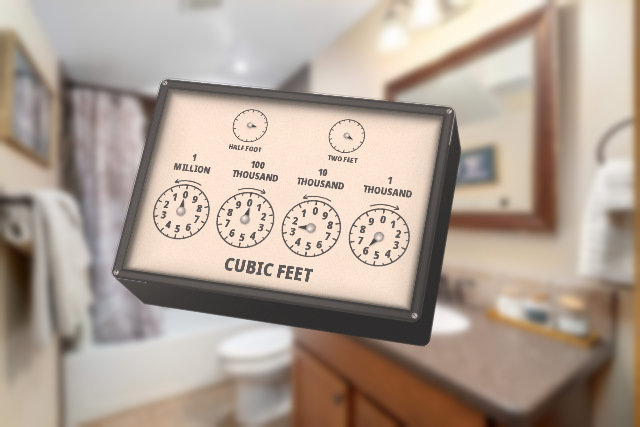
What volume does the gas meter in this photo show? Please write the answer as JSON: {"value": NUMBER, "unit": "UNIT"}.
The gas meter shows {"value": 2600, "unit": "ft³"}
